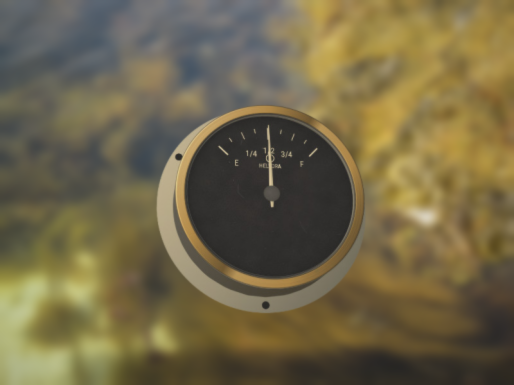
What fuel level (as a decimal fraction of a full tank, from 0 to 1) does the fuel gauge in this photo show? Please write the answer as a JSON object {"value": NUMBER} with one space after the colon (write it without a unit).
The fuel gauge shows {"value": 0.5}
